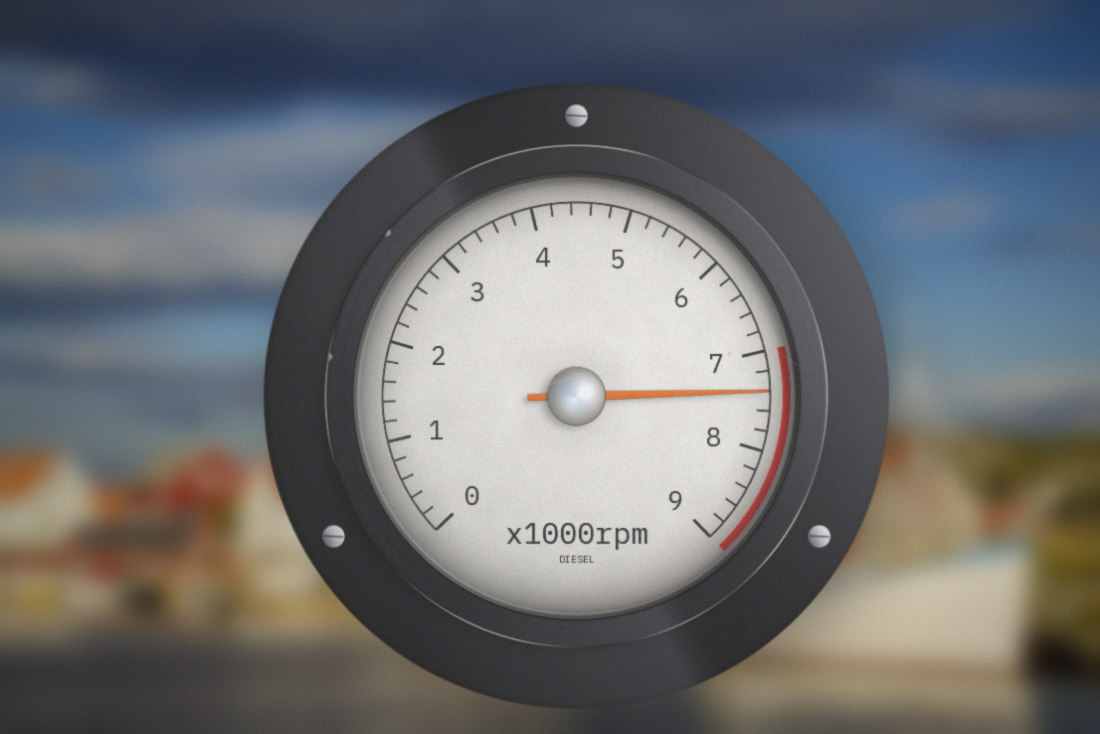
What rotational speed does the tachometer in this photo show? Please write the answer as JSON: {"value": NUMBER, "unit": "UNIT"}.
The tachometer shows {"value": 7400, "unit": "rpm"}
